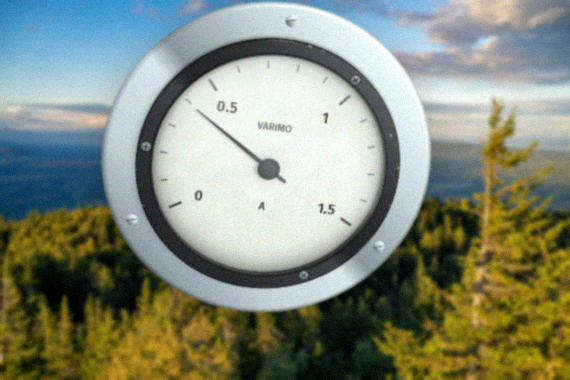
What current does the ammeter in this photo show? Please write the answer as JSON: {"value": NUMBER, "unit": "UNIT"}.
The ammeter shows {"value": 0.4, "unit": "A"}
